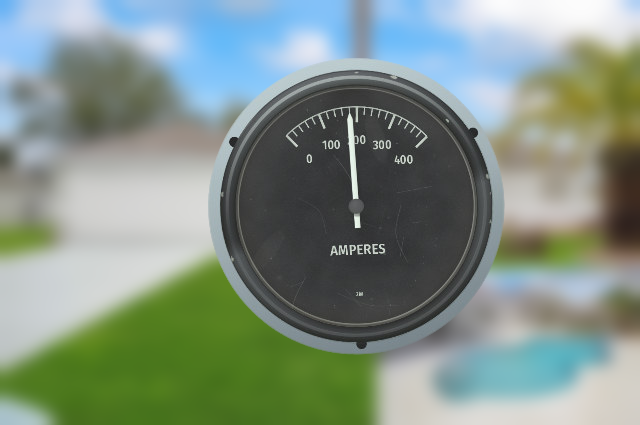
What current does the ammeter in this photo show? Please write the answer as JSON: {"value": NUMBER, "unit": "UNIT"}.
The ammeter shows {"value": 180, "unit": "A"}
